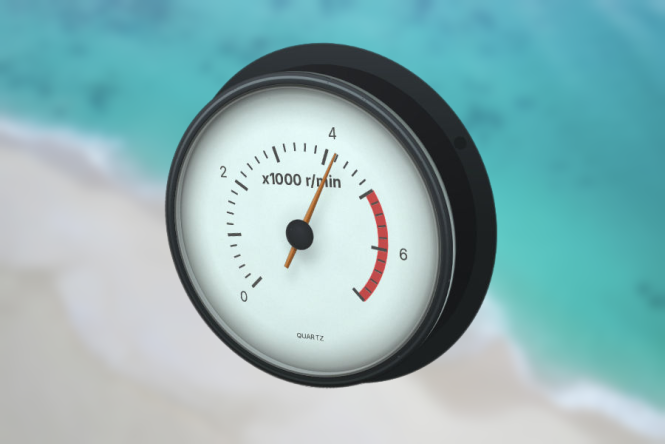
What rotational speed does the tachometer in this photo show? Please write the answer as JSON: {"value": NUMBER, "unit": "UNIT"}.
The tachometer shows {"value": 4200, "unit": "rpm"}
